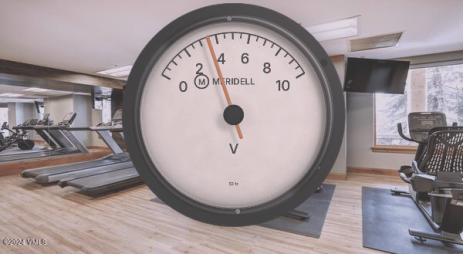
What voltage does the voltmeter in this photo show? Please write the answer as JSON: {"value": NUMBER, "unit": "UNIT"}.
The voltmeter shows {"value": 3.5, "unit": "V"}
